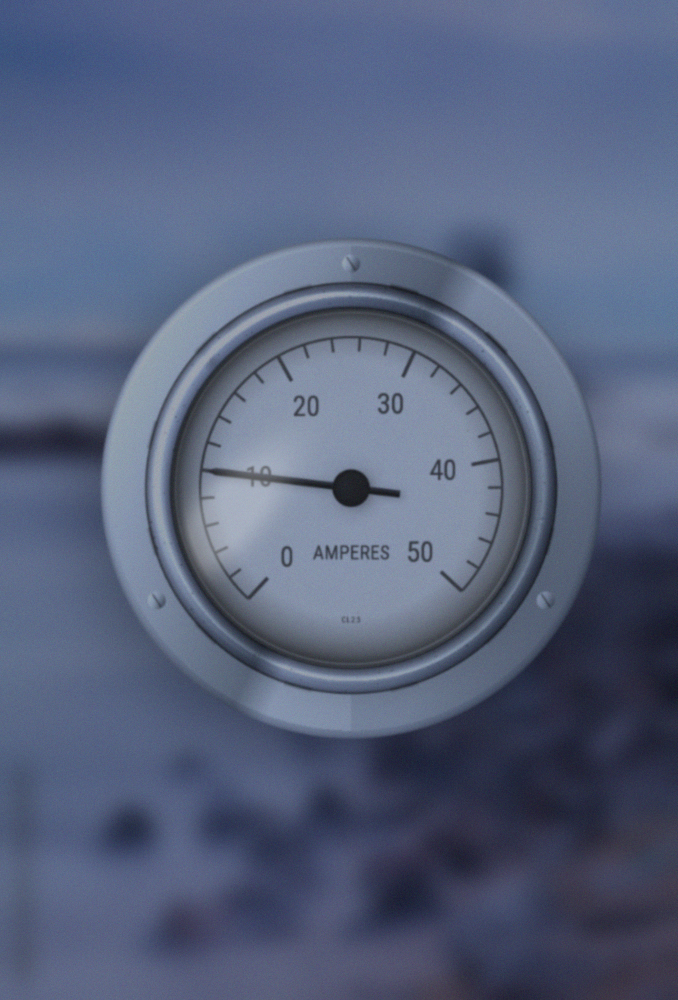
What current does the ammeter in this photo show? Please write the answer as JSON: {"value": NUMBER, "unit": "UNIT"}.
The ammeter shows {"value": 10, "unit": "A"}
